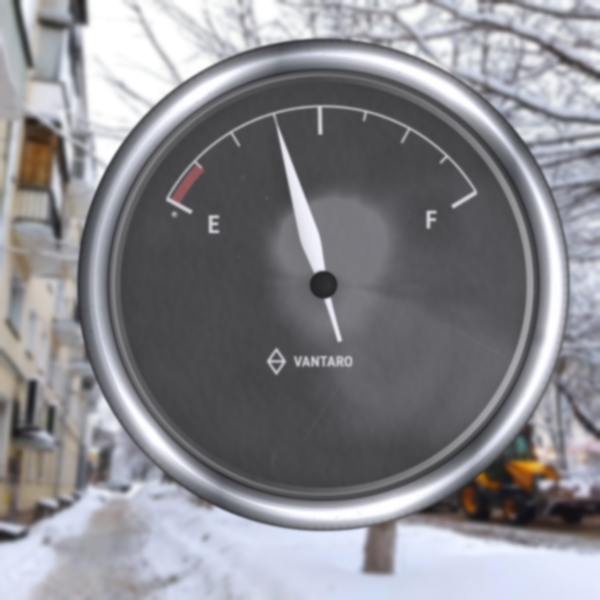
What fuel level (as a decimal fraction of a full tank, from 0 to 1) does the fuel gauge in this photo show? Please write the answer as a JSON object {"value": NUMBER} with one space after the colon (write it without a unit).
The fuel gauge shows {"value": 0.375}
